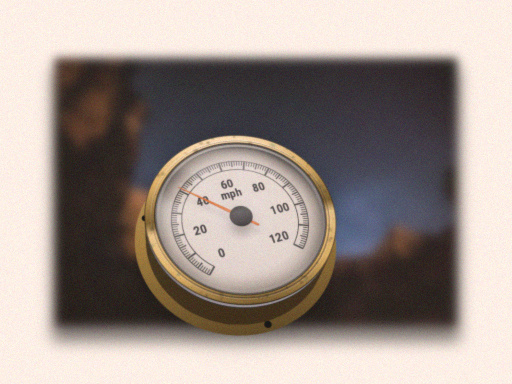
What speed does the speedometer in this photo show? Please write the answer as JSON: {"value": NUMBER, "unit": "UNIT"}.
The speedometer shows {"value": 40, "unit": "mph"}
